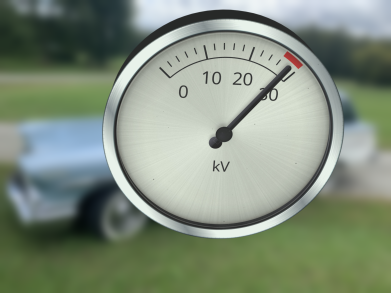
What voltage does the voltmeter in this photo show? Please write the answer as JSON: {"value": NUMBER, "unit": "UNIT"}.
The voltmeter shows {"value": 28, "unit": "kV"}
